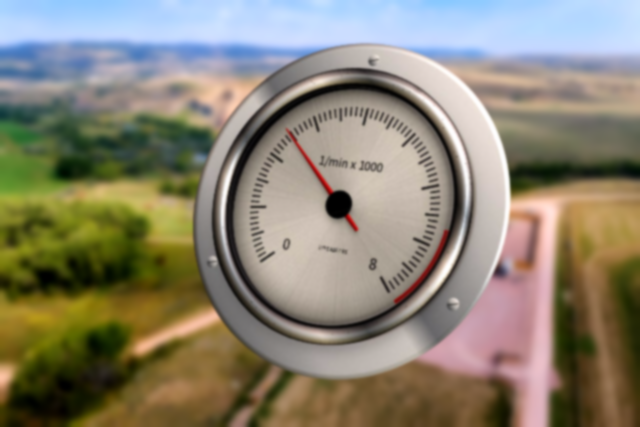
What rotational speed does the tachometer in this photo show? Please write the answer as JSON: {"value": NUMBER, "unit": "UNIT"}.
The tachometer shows {"value": 2500, "unit": "rpm"}
